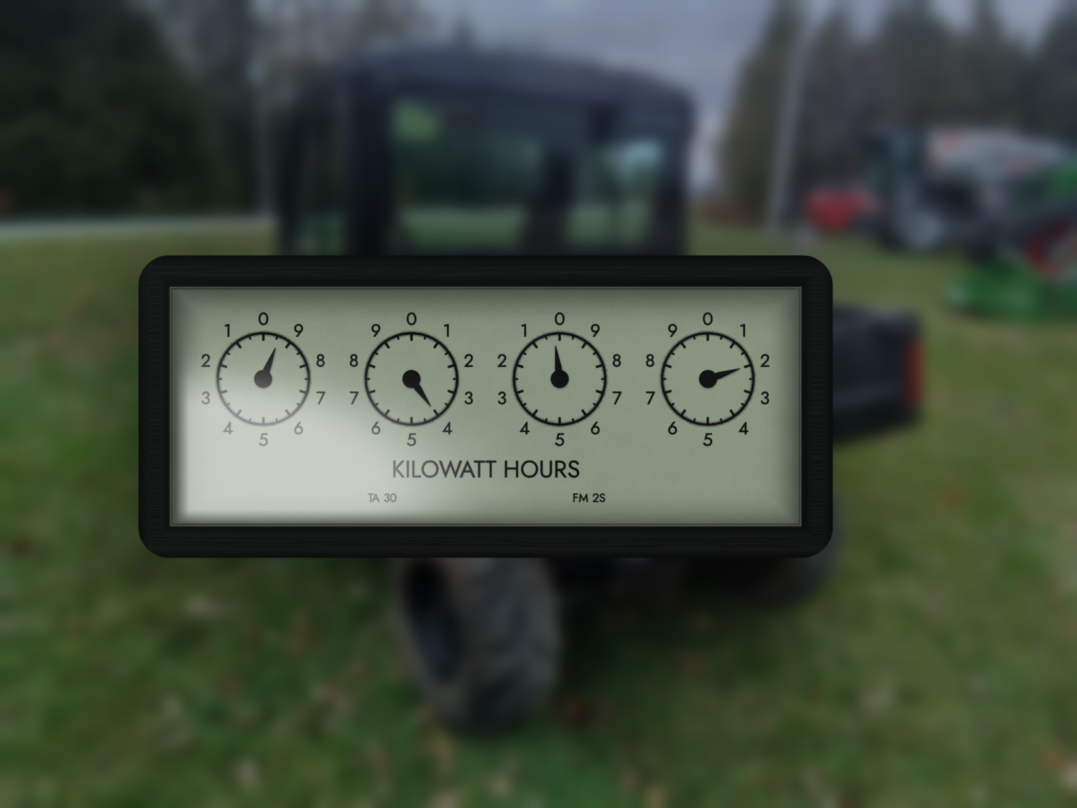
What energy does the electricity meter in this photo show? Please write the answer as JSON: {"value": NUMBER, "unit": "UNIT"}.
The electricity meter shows {"value": 9402, "unit": "kWh"}
